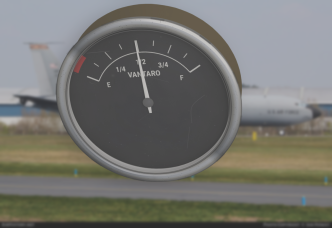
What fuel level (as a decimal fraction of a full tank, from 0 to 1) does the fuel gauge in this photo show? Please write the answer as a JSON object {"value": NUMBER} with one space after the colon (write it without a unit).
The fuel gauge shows {"value": 0.5}
